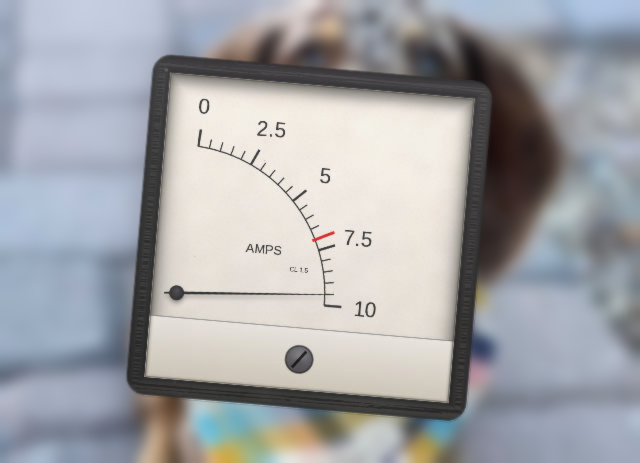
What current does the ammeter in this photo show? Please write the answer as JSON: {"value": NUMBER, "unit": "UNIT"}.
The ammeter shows {"value": 9.5, "unit": "A"}
